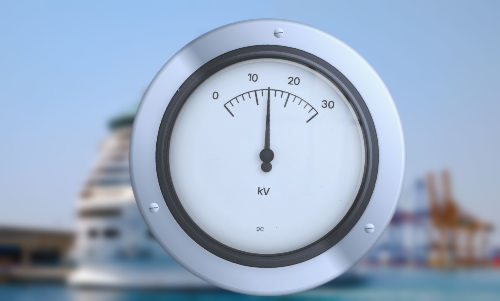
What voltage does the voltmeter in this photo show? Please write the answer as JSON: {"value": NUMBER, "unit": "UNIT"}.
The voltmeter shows {"value": 14, "unit": "kV"}
